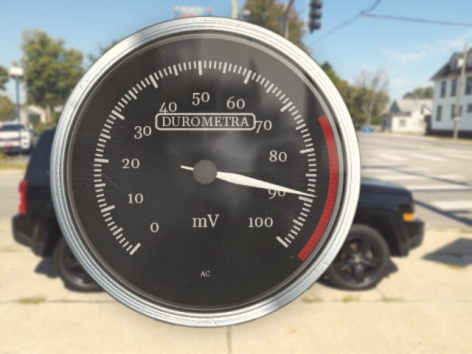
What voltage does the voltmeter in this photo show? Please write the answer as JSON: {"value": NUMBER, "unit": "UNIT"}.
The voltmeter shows {"value": 89, "unit": "mV"}
